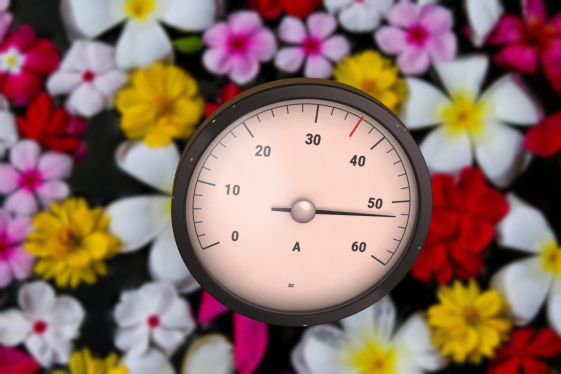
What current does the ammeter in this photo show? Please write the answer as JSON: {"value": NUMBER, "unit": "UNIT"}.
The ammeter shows {"value": 52, "unit": "A"}
